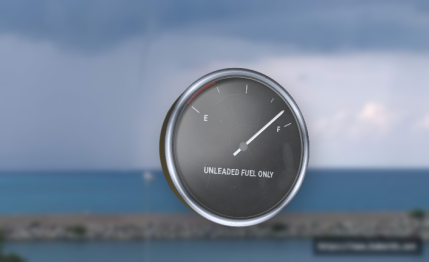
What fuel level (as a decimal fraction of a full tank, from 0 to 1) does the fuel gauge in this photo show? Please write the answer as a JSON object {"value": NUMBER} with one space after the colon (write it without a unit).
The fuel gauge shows {"value": 0.875}
